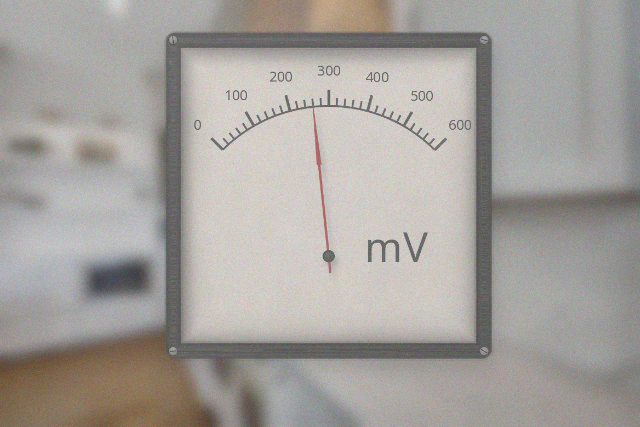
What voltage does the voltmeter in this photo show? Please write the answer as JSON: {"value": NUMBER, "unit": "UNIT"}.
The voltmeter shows {"value": 260, "unit": "mV"}
